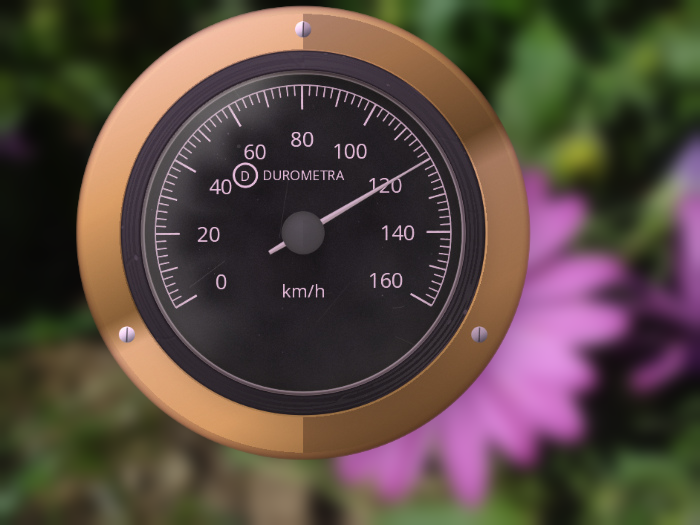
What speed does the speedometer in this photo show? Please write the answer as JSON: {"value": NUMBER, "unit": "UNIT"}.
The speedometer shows {"value": 120, "unit": "km/h"}
